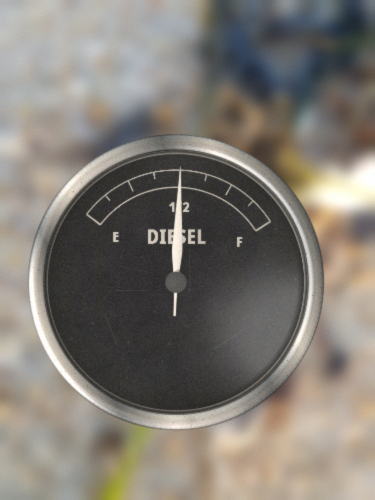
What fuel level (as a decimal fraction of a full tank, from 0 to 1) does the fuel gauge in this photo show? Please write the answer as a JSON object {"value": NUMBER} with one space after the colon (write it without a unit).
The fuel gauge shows {"value": 0.5}
